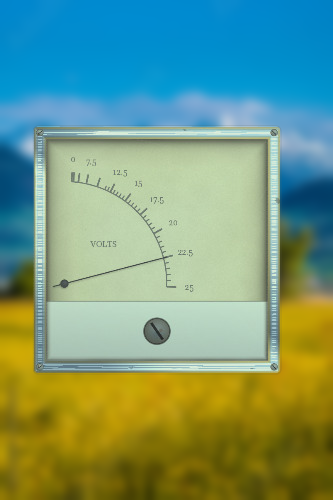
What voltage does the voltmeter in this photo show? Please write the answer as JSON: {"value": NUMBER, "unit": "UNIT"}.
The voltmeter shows {"value": 22.5, "unit": "V"}
